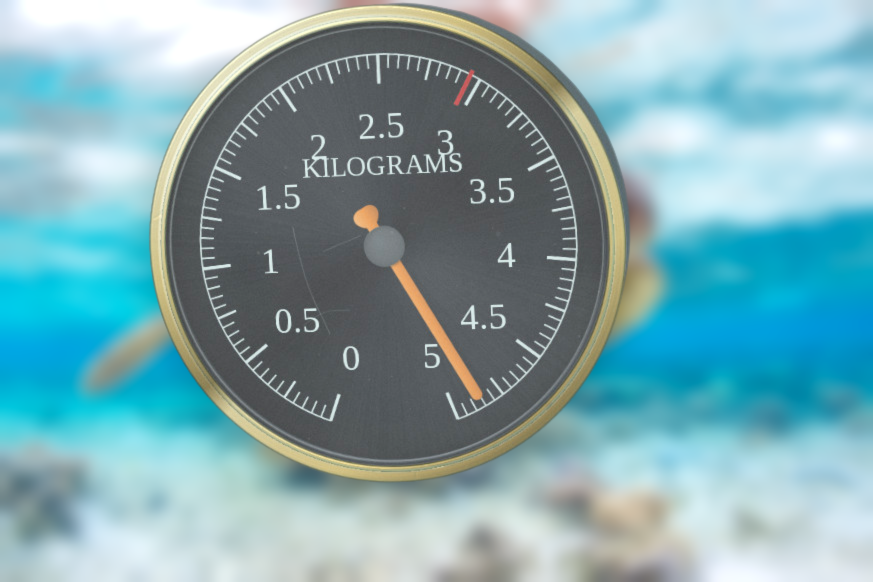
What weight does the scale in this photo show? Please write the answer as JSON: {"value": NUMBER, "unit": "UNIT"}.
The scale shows {"value": 4.85, "unit": "kg"}
